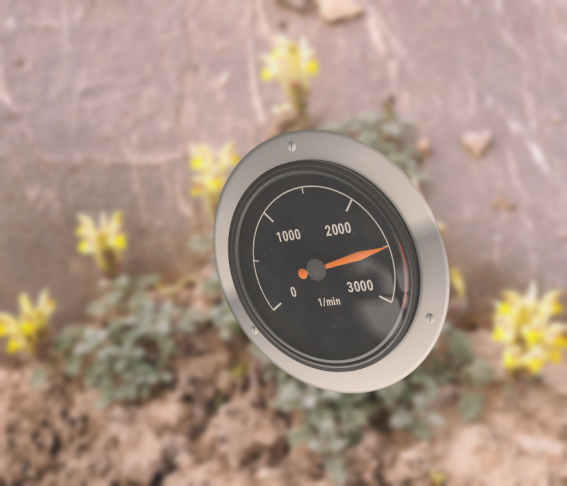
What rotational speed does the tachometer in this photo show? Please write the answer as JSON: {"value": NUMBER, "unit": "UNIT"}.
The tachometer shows {"value": 2500, "unit": "rpm"}
